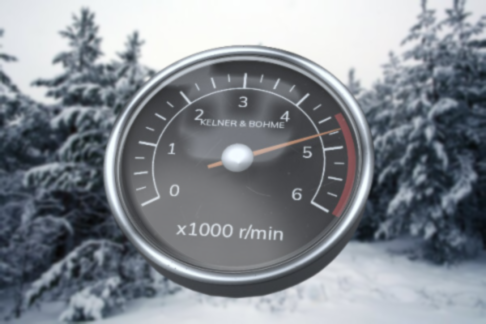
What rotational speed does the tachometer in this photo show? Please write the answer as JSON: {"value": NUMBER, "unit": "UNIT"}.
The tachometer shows {"value": 4750, "unit": "rpm"}
